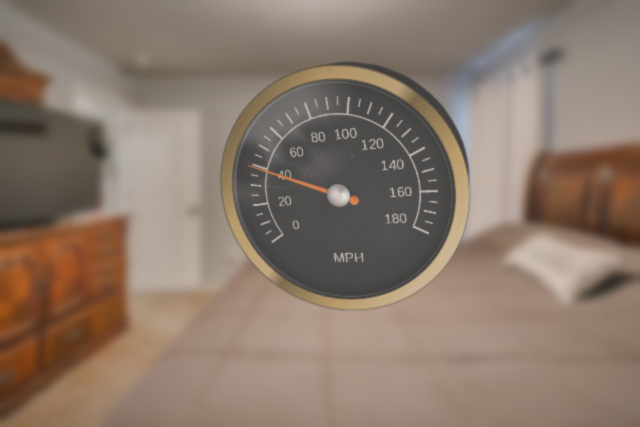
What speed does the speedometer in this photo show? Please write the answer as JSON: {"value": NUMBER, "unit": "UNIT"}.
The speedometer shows {"value": 40, "unit": "mph"}
